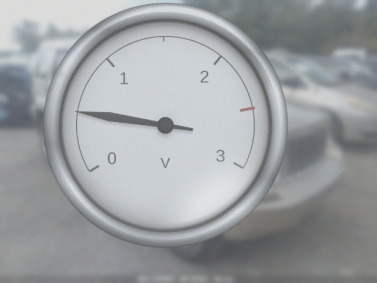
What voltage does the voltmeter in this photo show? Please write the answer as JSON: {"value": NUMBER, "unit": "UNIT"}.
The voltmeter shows {"value": 0.5, "unit": "V"}
